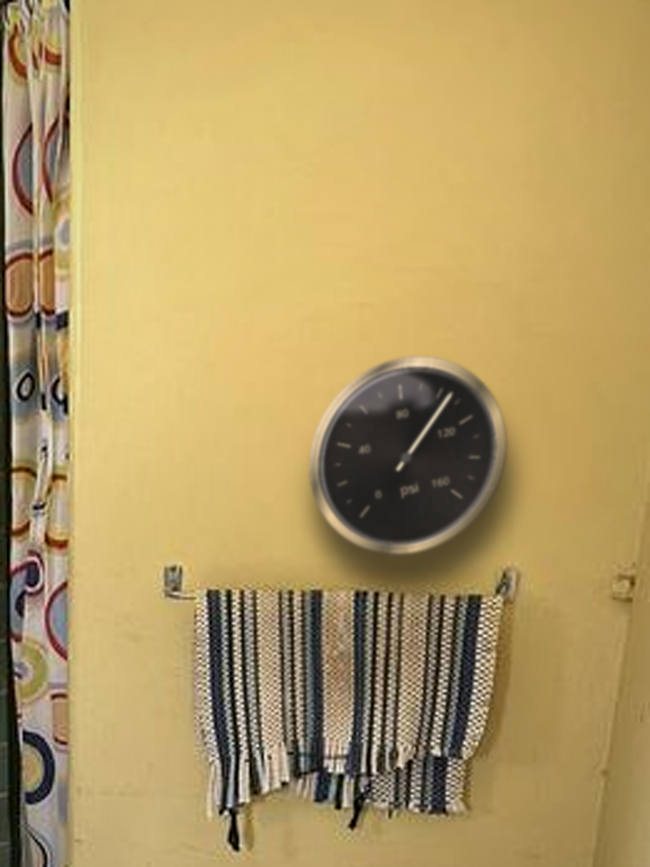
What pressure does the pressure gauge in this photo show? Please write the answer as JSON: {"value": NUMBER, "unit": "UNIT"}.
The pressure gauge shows {"value": 105, "unit": "psi"}
